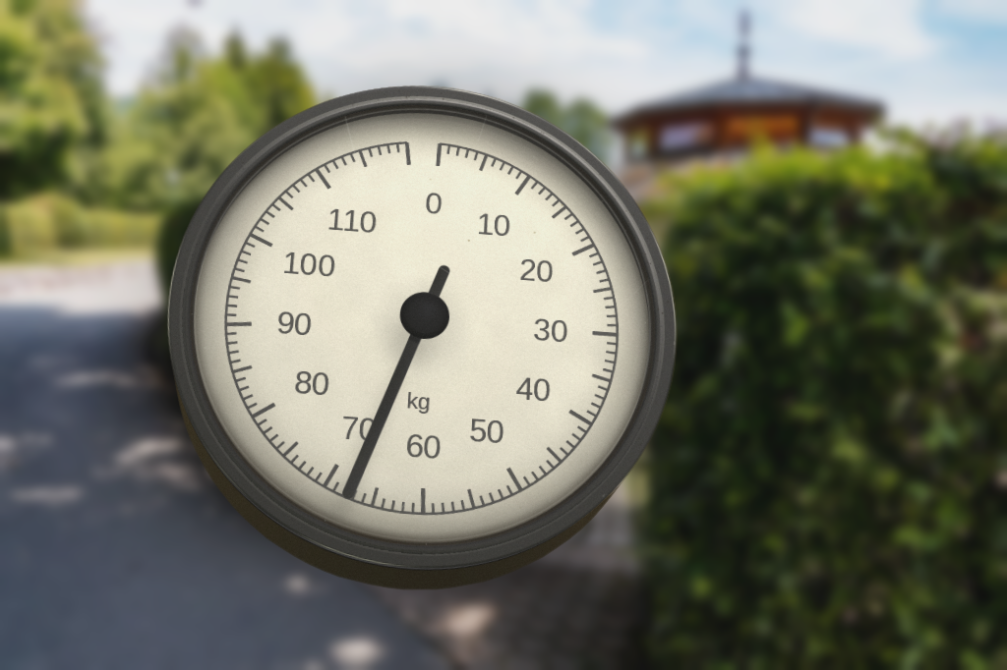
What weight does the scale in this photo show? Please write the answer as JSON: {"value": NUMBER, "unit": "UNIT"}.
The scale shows {"value": 67.5, "unit": "kg"}
